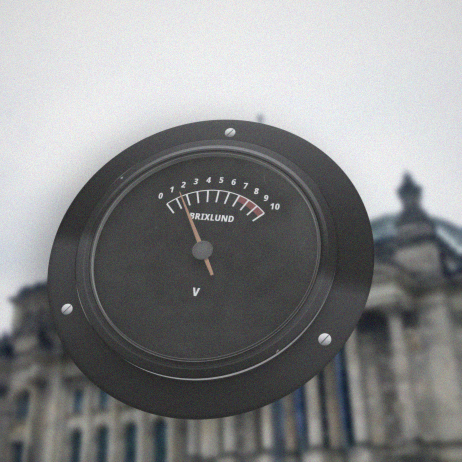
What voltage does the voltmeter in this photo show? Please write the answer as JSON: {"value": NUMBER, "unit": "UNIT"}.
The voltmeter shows {"value": 1.5, "unit": "V"}
